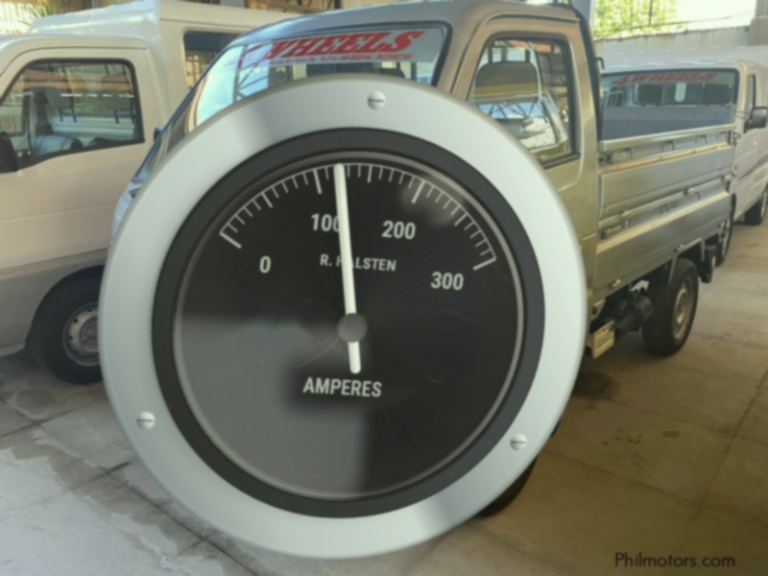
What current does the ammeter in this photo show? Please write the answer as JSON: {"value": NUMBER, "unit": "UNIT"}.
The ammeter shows {"value": 120, "unit": "A"}
